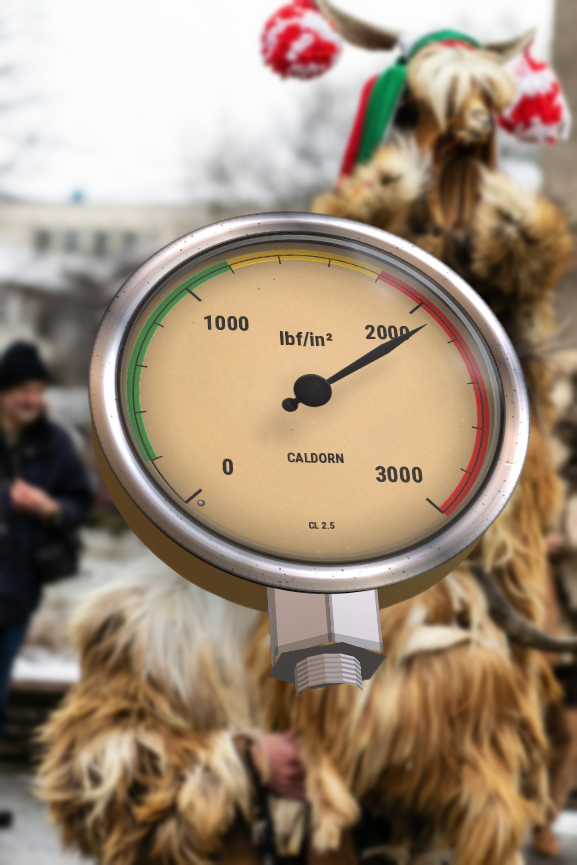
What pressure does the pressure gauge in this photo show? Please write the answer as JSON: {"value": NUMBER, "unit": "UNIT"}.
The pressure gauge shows {"value": 2100, "unit": "psi"}
